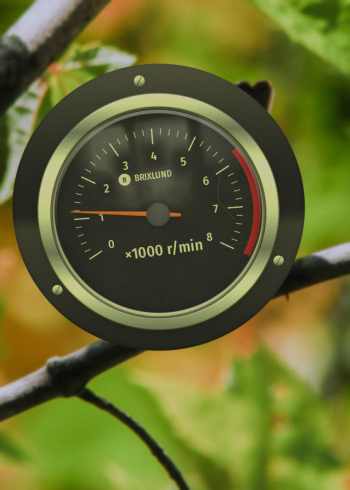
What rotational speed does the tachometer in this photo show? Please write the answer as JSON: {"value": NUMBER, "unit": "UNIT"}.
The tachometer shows {"value": 1200, "unit": "rpm"}
